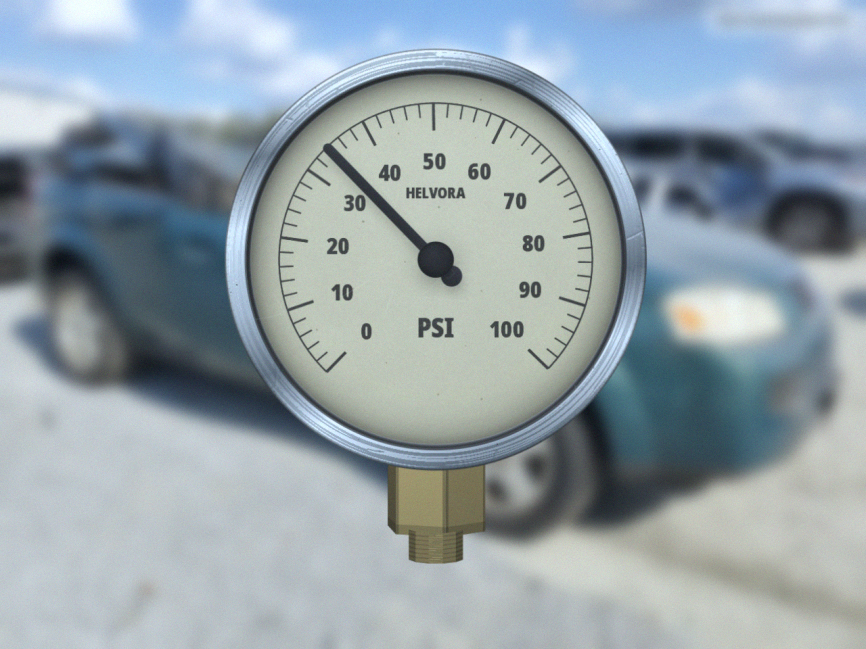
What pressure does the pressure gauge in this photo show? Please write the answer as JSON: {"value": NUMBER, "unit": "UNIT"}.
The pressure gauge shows {"value": 34, "unit": "psi"}
